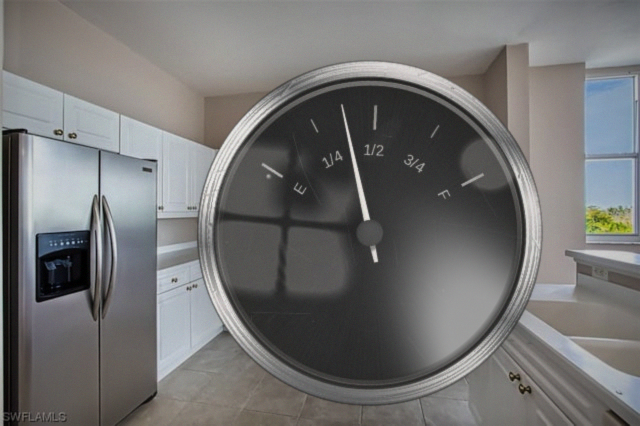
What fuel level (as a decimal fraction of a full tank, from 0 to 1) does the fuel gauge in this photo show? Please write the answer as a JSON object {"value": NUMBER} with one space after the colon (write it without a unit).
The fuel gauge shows {"value": 0.375}
